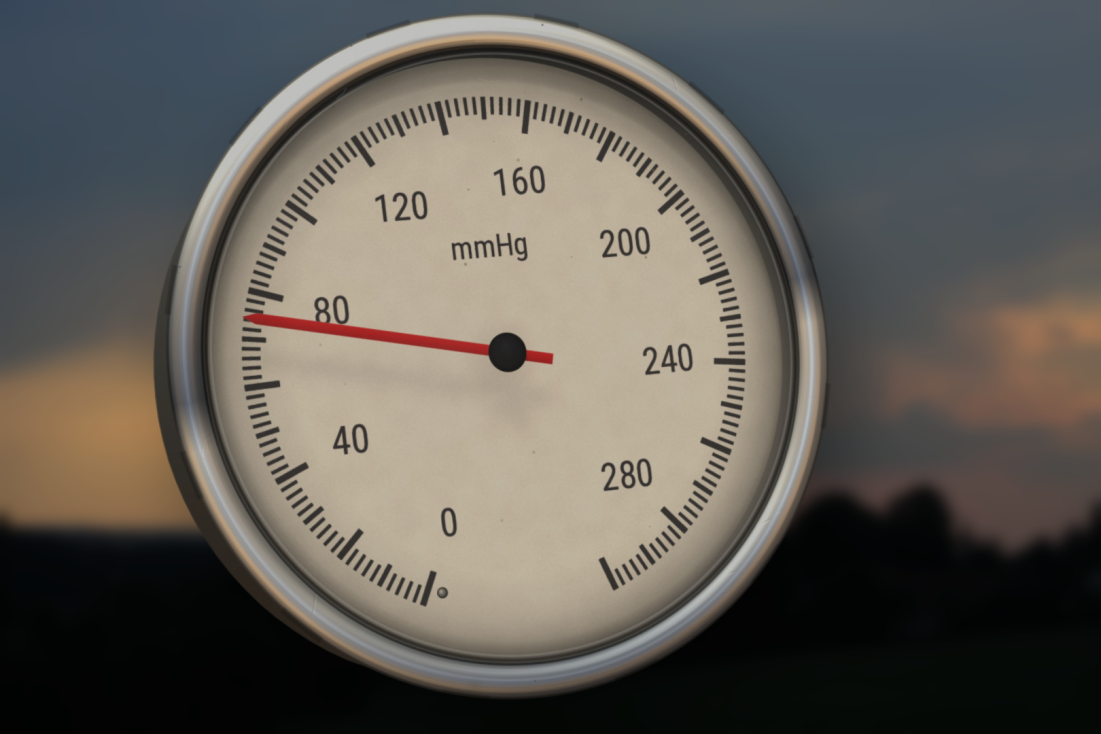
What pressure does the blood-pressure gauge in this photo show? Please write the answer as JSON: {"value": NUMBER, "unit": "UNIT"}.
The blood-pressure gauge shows {"value": 74, "unit": "mmHg"}
